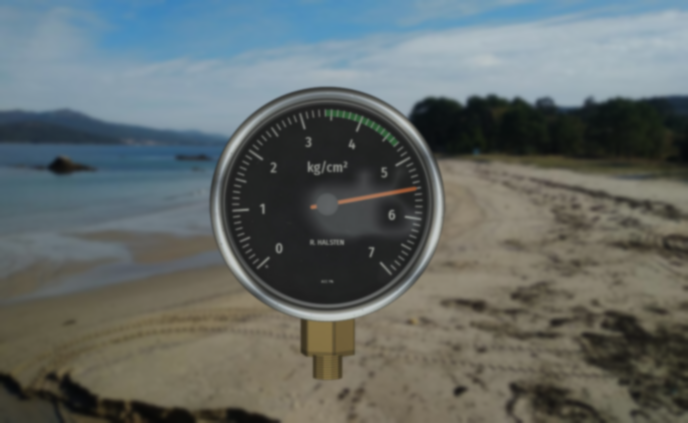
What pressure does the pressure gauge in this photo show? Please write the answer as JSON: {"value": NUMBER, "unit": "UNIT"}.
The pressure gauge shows {"value": 5.5, "unit": "kg/cm²"}
